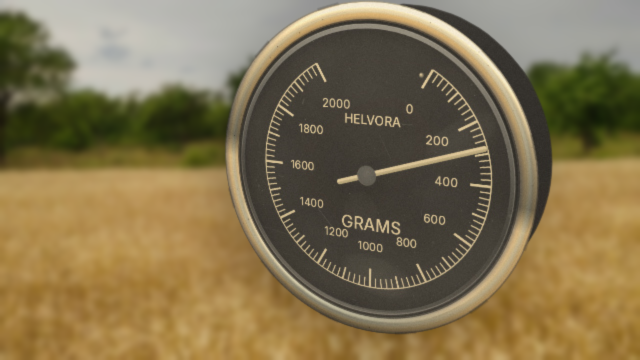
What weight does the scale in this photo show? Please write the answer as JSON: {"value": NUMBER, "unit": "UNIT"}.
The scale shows {"value": 280, "unit": "g"}
